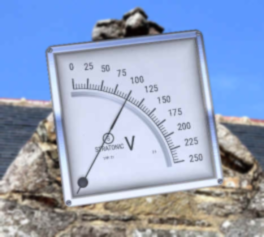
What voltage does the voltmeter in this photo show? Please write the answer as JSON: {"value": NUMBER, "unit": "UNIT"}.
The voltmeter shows {"value": 100, "unit": "V"}
